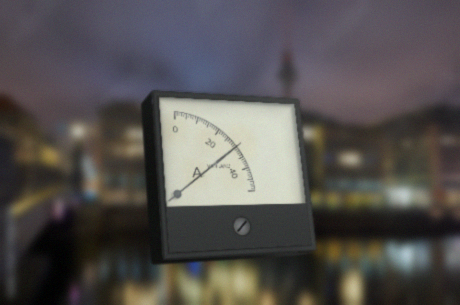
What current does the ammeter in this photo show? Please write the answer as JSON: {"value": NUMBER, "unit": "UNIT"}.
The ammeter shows {"value": 30, "unit": "A"}
